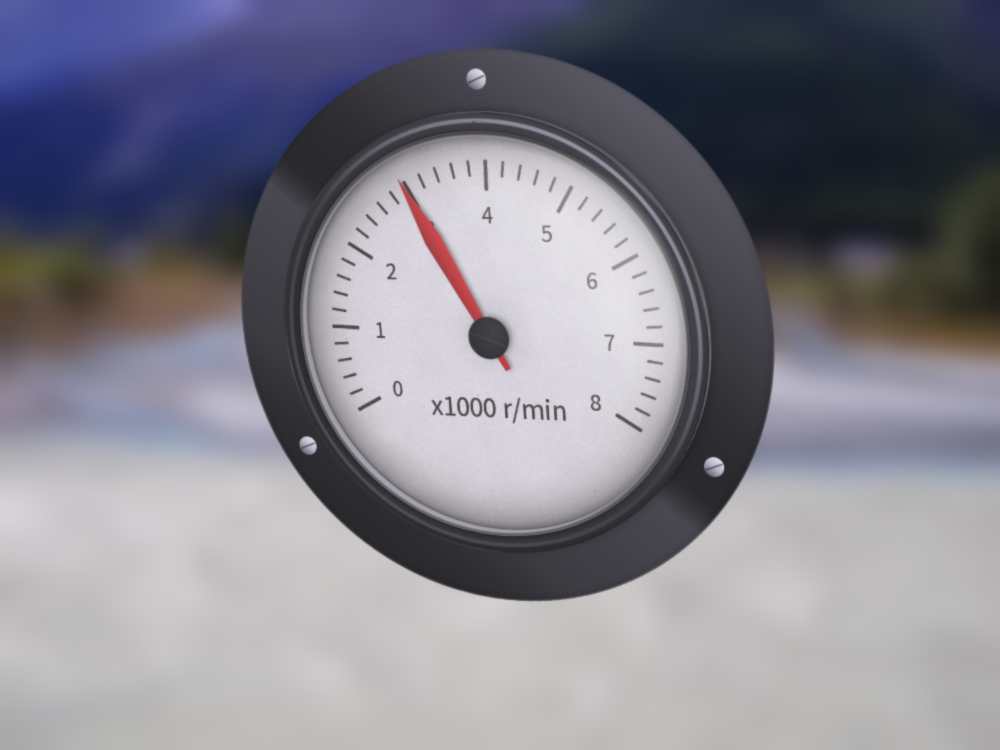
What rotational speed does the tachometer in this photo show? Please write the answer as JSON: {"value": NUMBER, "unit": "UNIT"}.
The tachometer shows {"value": 3000, "unit": "rpm"}
